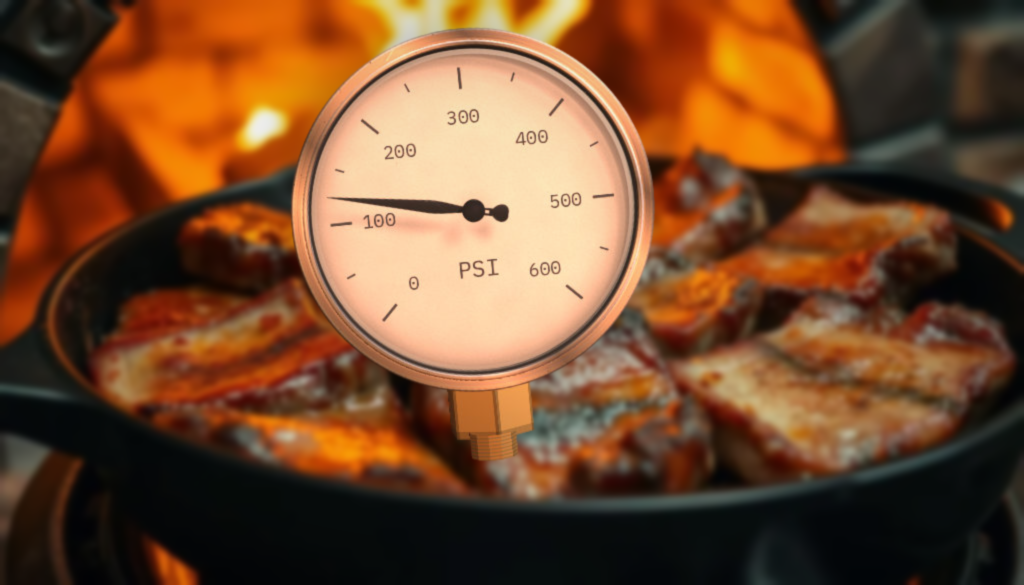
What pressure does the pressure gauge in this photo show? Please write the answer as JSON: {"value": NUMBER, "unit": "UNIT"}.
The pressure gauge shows {"value": 125, "unit": "psi"}
